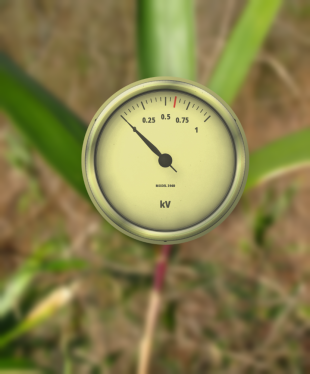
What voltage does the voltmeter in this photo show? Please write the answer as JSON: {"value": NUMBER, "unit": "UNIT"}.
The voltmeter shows {"value": 0, "unit": "kV"}
